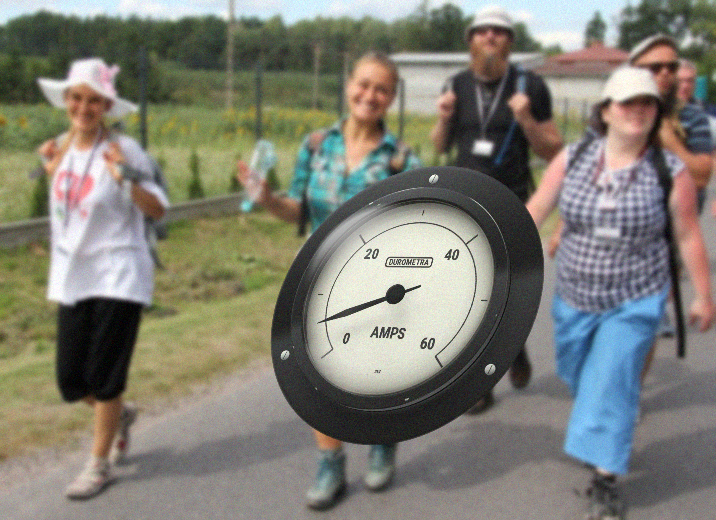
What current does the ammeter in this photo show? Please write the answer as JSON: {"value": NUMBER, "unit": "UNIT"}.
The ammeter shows {"value": 5, "unit": "A"}
